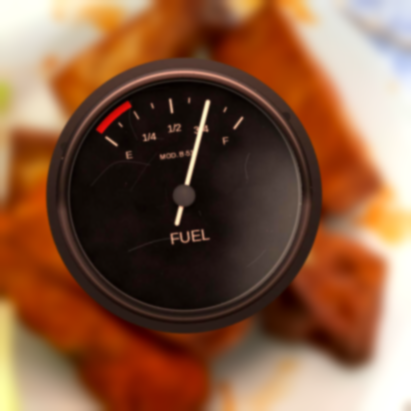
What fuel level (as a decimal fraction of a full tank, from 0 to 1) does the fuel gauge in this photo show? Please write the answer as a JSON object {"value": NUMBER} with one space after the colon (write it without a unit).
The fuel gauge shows {"value": 0.75}
